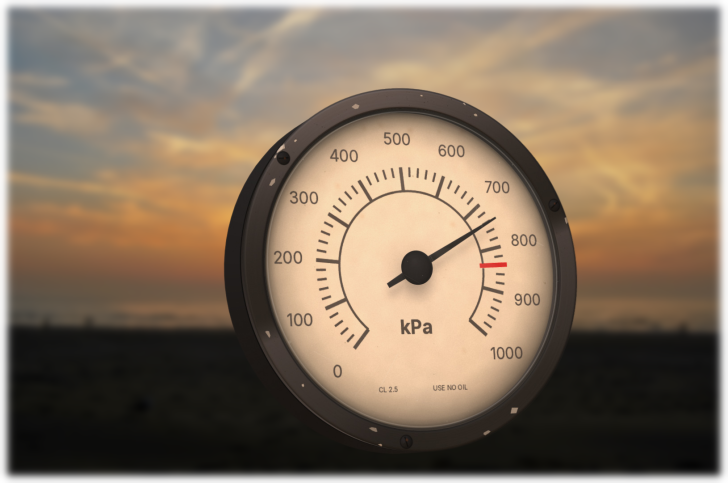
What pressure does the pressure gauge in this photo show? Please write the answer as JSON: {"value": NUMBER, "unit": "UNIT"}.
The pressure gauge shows {"value": 740, "unit": "kPa"}
